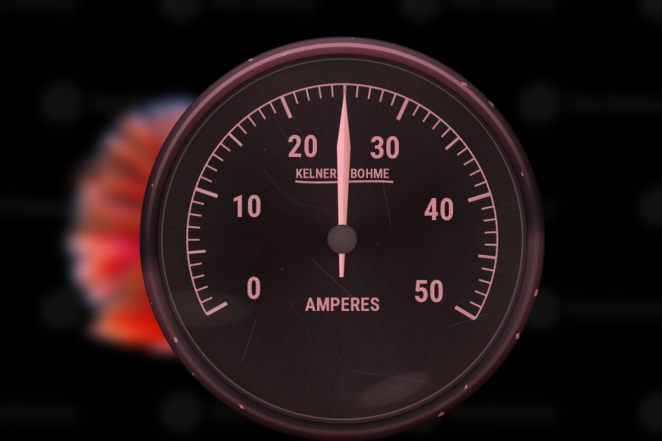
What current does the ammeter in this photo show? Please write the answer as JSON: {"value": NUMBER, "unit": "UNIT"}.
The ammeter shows {"value": 25, "unit": "A"}
